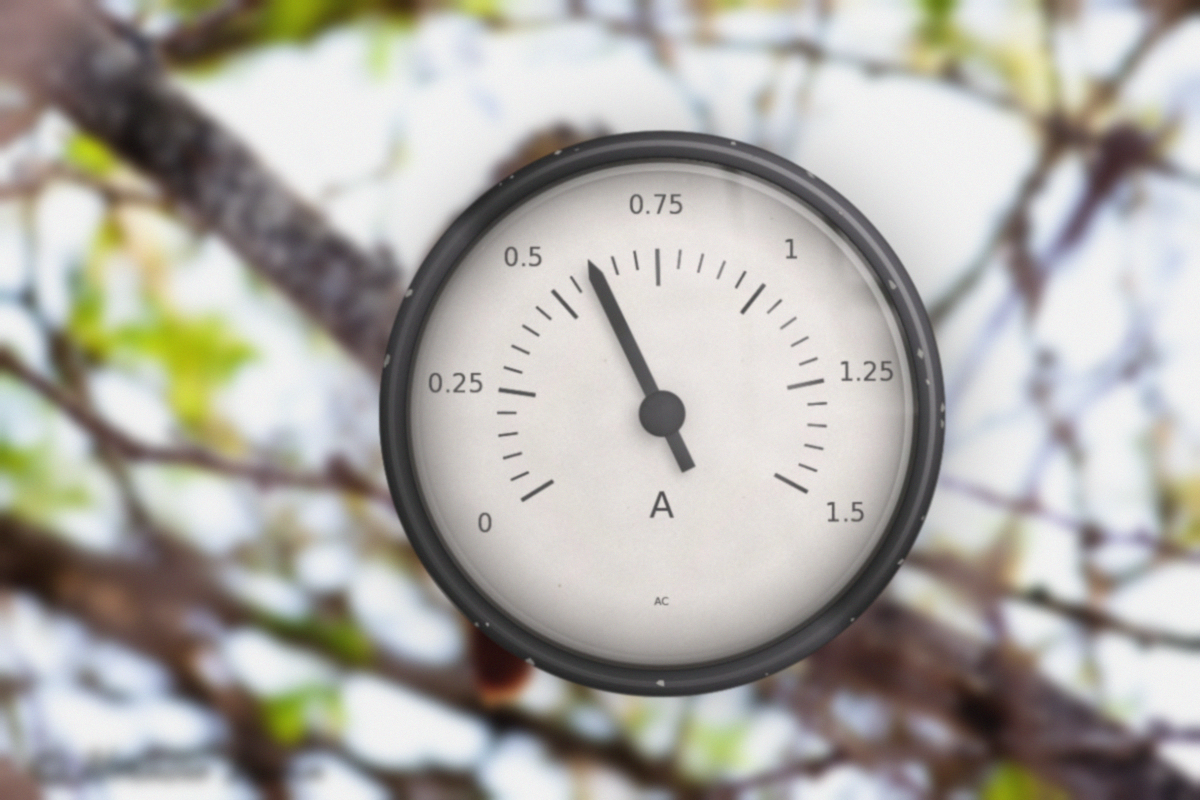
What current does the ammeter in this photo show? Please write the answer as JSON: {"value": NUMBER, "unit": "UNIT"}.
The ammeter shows {"value": 0.6, "unit": "A"}
